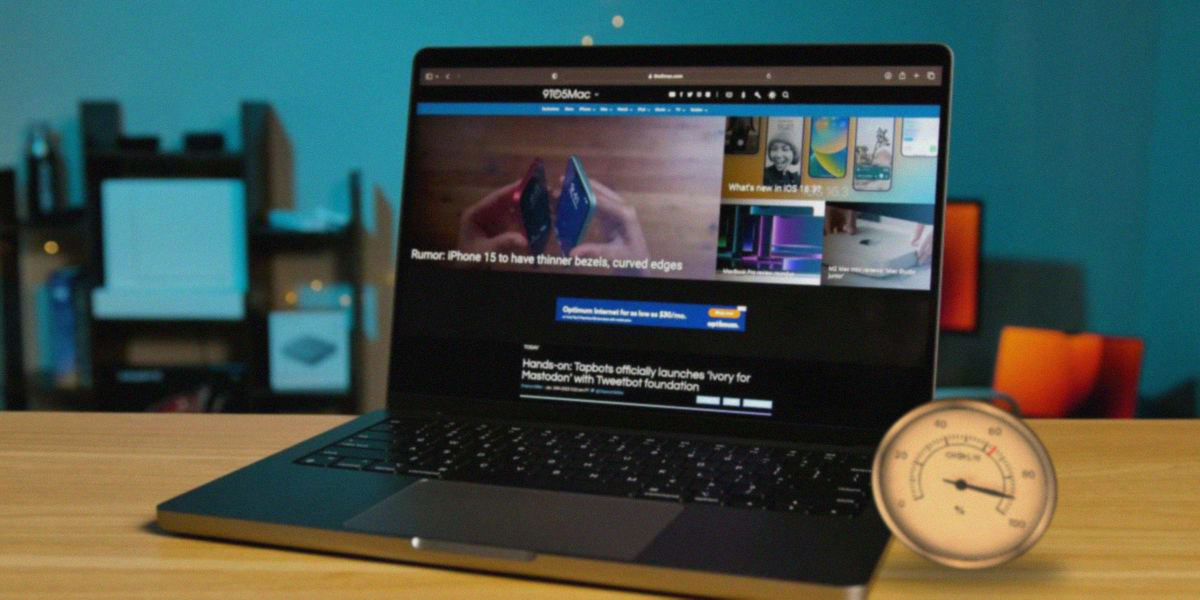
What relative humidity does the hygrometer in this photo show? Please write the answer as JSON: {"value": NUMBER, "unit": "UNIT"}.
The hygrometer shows {"value": 90, "unit": "%"}
